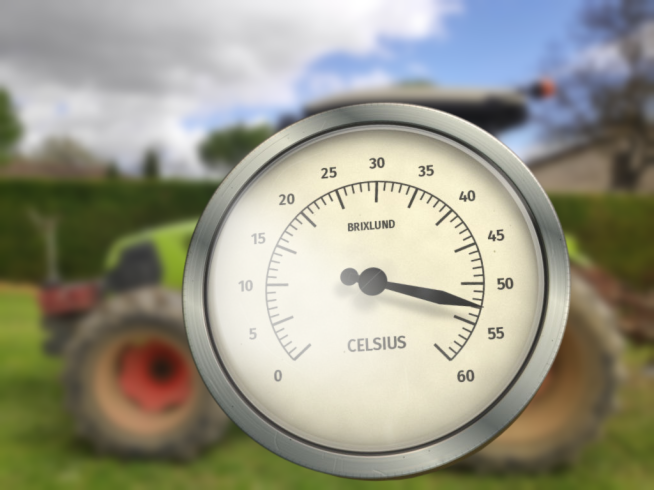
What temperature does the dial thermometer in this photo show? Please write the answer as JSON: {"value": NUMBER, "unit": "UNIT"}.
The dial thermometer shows {"value": 53, "unit": "°C"}
